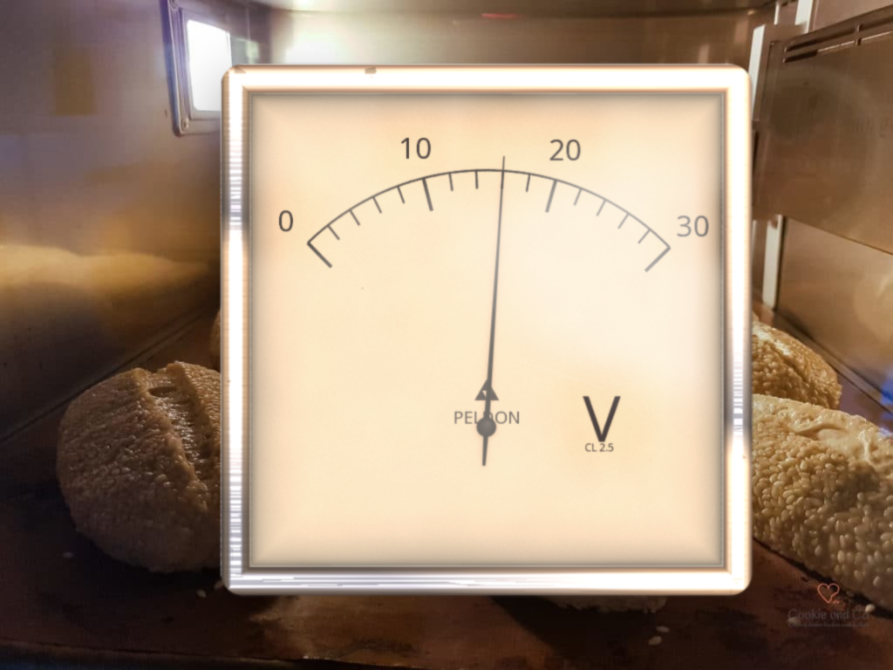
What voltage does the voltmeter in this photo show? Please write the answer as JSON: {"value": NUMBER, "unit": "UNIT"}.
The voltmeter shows {"value": 16, "unit": "V"}
